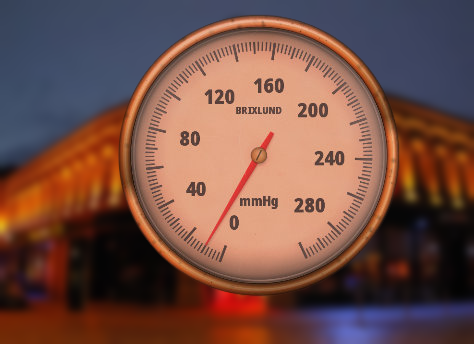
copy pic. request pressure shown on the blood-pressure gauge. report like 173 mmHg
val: 10 mmHg
